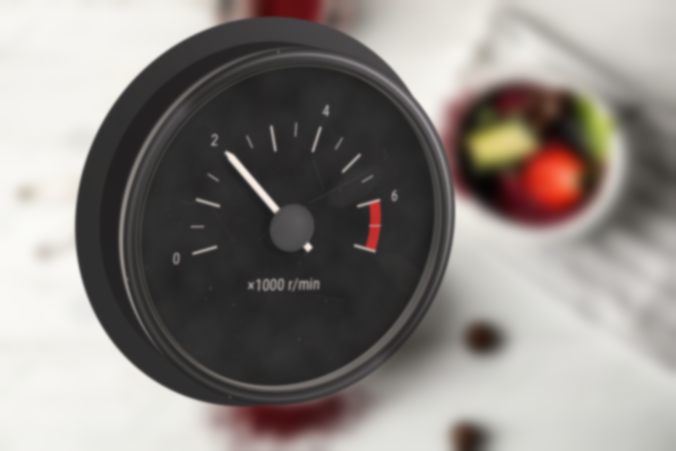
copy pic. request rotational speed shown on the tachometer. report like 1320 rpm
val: 2000 rpm
